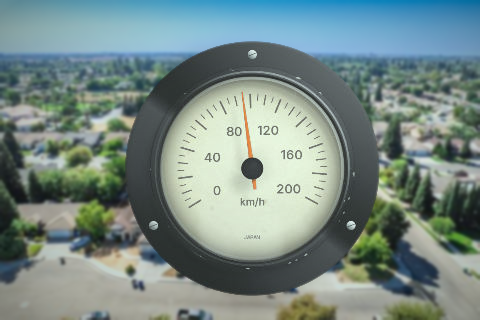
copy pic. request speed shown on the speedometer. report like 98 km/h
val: 95 km/h
